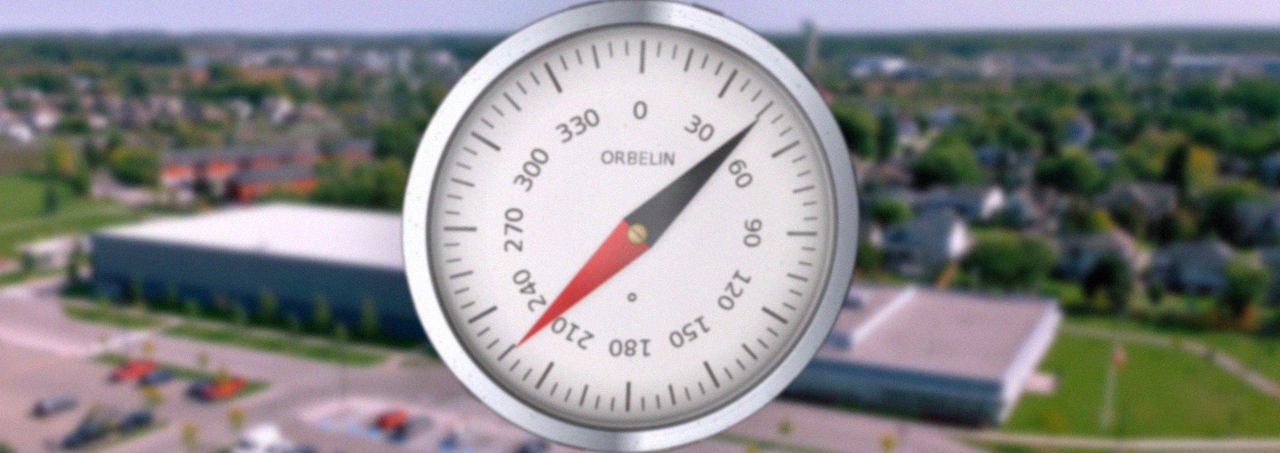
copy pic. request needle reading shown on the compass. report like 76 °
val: 225 °
